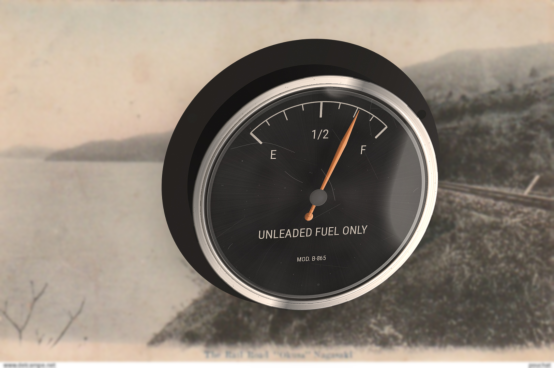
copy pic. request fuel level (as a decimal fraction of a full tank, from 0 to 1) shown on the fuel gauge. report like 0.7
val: 0.75
